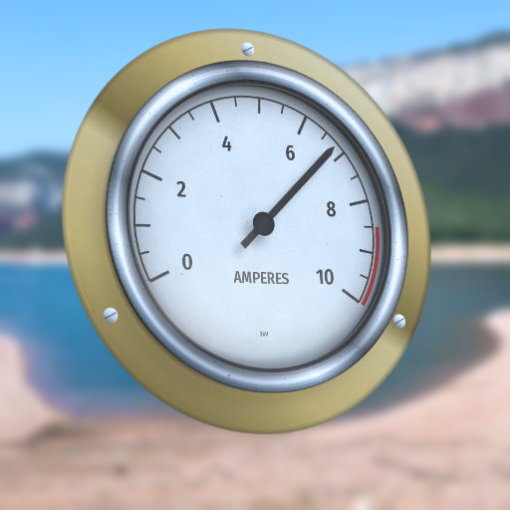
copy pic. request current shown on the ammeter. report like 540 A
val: 6.75 A
